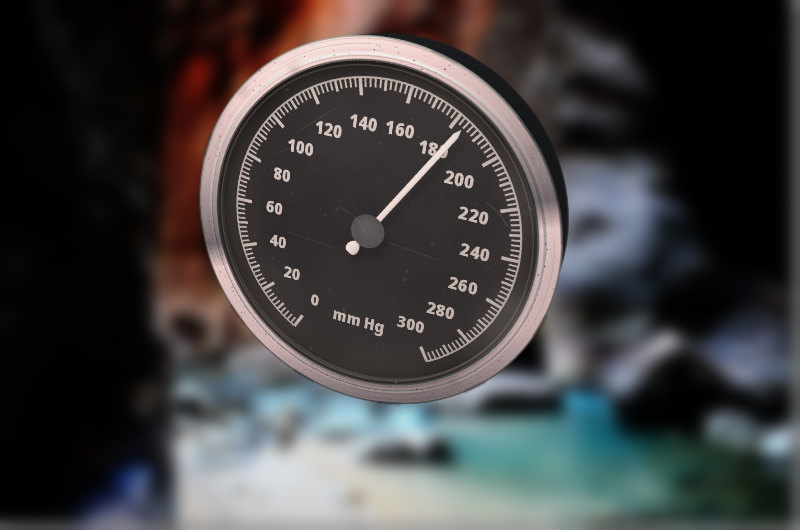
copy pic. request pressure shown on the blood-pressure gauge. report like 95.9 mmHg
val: 184 mmHg
